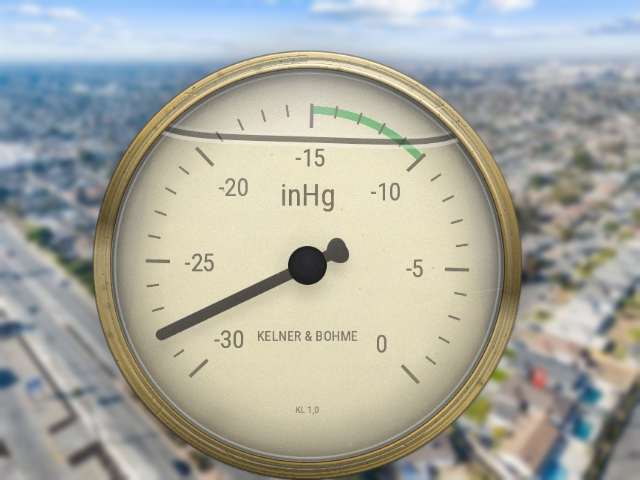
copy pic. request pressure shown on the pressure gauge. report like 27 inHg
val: -28 inHg
